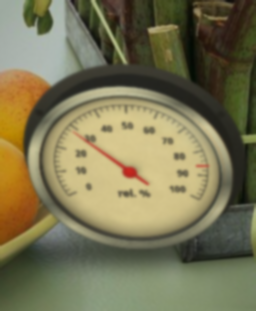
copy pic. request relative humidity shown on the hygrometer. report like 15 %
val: 30 %
